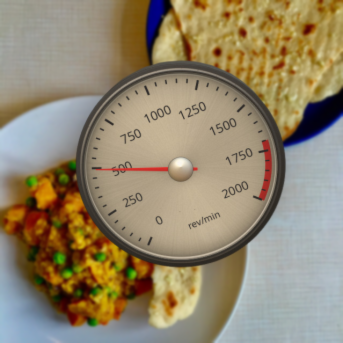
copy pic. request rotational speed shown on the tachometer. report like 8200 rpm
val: 500 rpm
